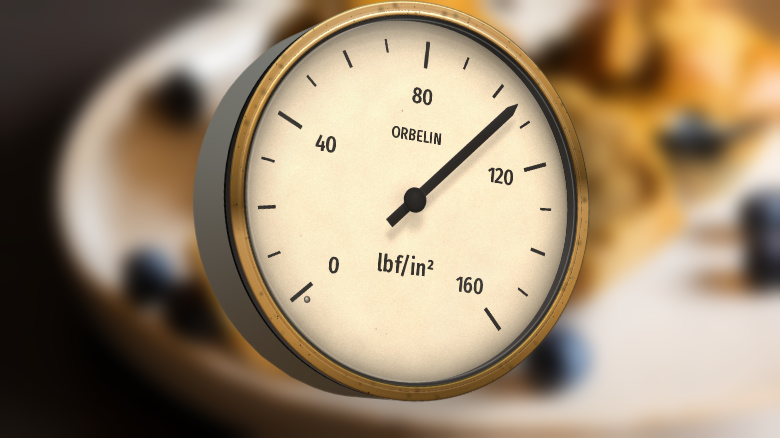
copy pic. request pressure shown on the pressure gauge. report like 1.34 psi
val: 105 psi
